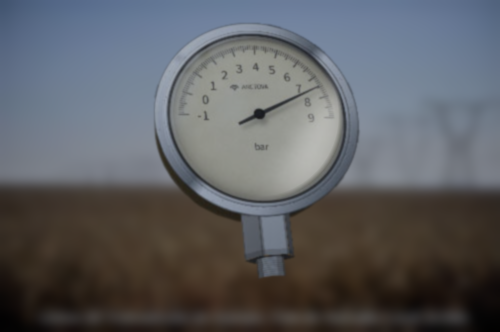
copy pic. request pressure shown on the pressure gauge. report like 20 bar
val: 7.5 bar
